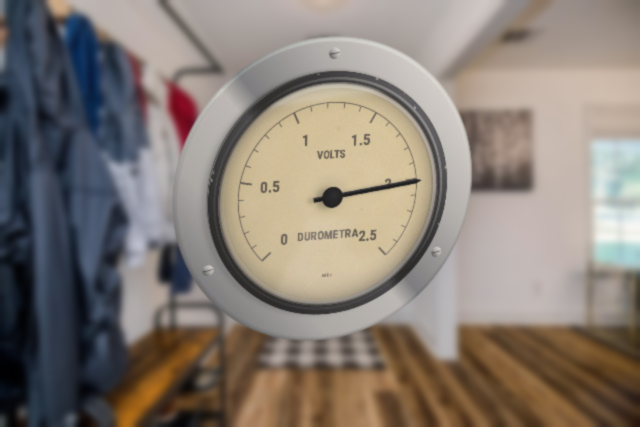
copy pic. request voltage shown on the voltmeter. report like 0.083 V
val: 2 V
